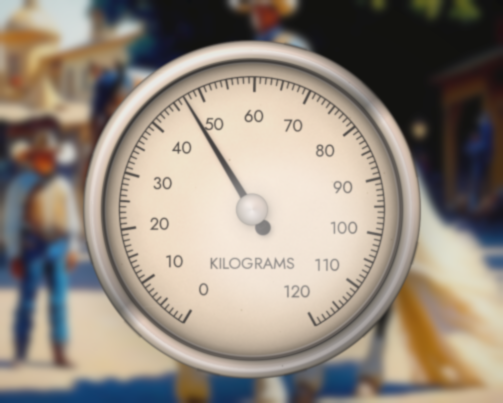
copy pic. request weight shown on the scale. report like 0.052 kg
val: 47 kg
